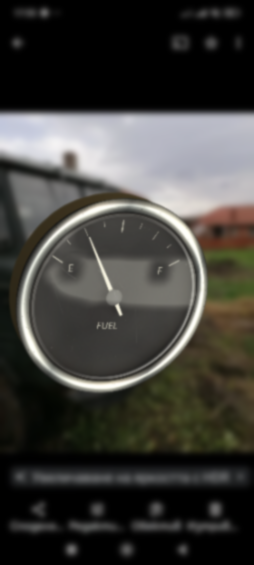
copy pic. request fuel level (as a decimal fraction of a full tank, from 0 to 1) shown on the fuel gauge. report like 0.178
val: 0.25
